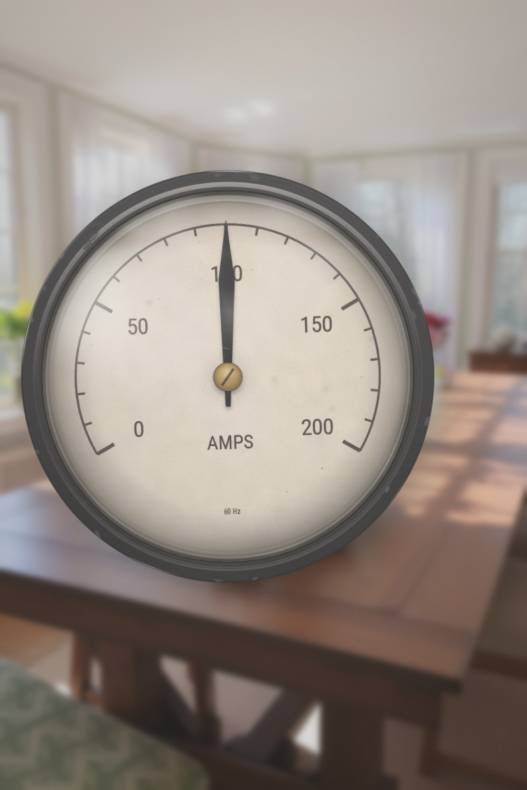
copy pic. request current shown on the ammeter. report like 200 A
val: 100 A
